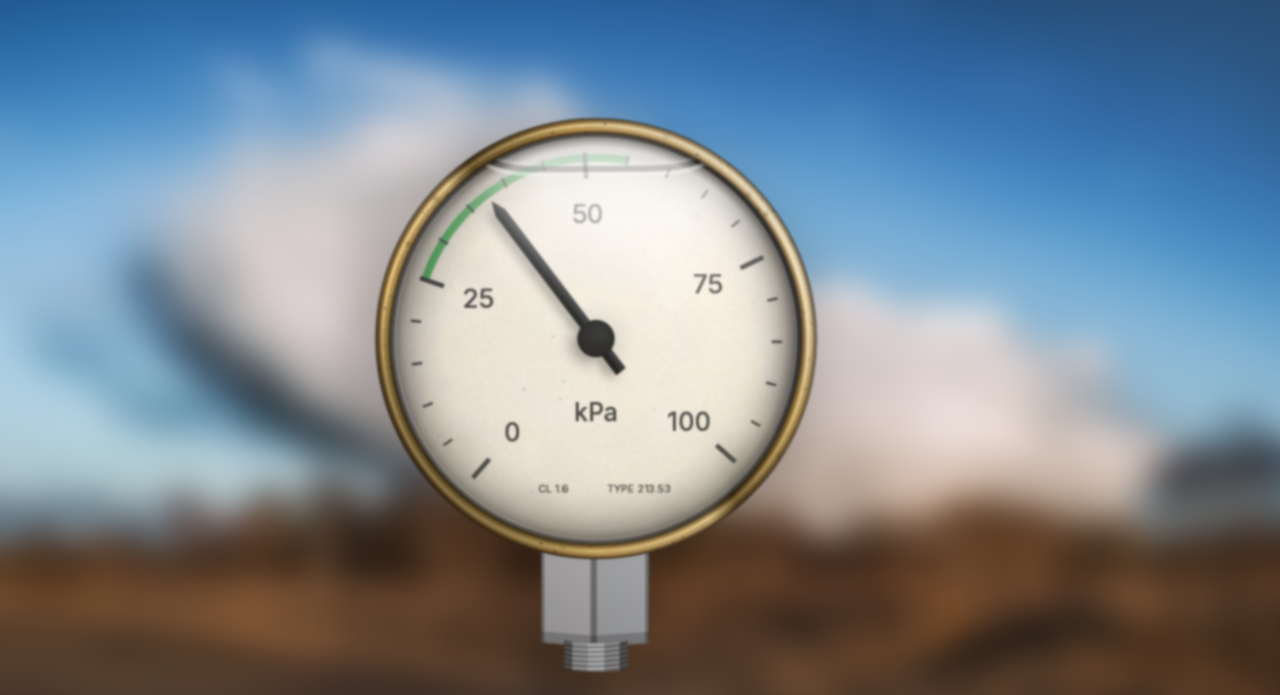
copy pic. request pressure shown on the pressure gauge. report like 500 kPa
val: 37.5 kPa
